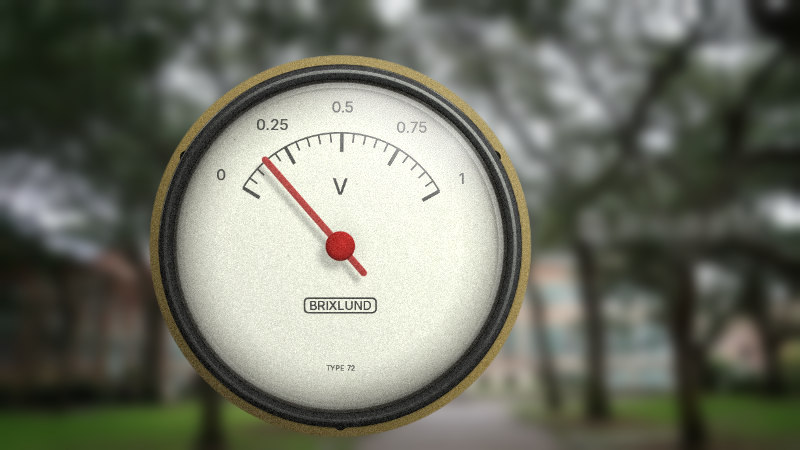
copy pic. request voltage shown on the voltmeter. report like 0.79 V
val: 0.15 V
